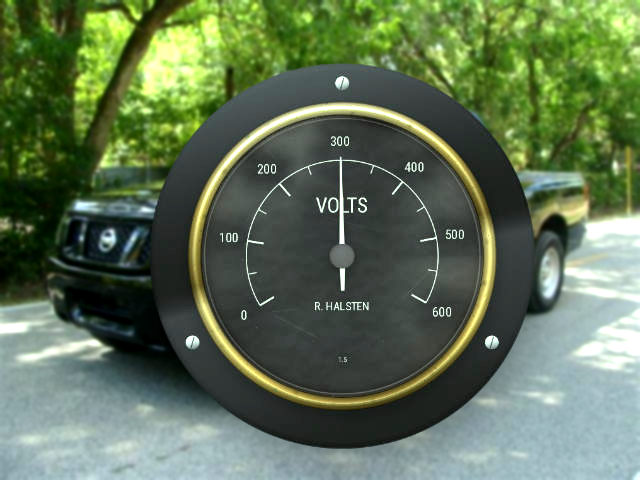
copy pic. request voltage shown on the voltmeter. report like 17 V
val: 300 V
